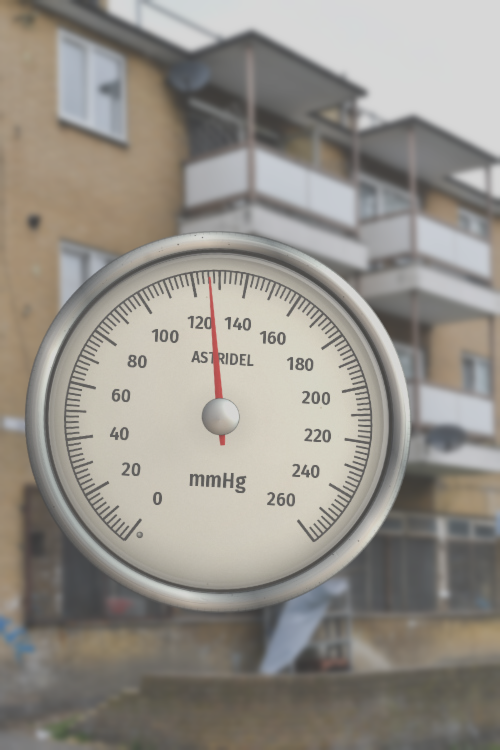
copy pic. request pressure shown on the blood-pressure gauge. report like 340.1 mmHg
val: 126 mmHg
